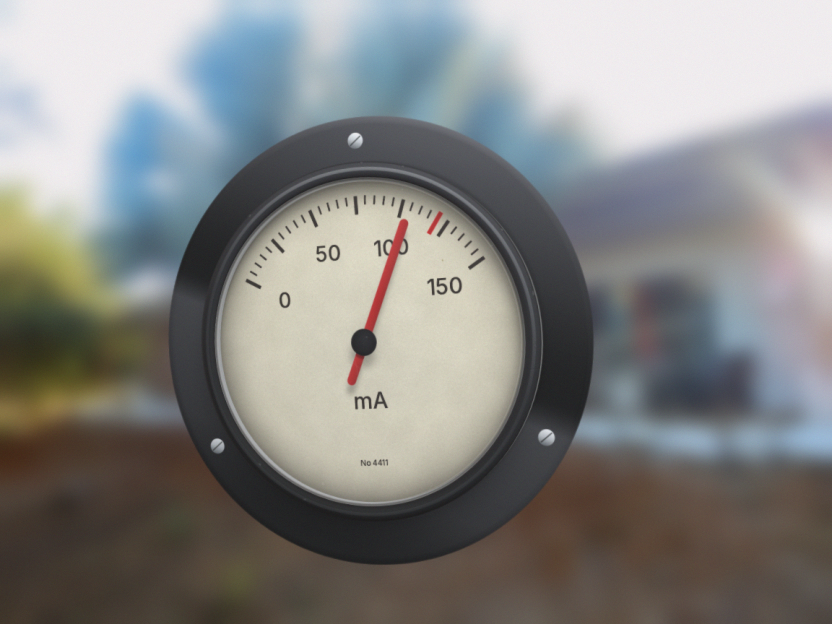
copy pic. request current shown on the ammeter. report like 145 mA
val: 105 mA
